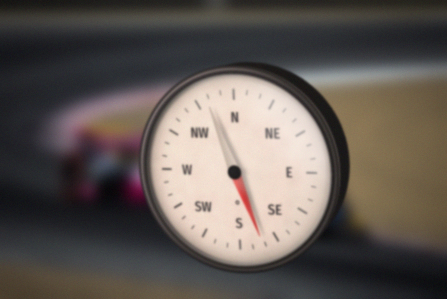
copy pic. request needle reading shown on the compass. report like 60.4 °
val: 160 °
